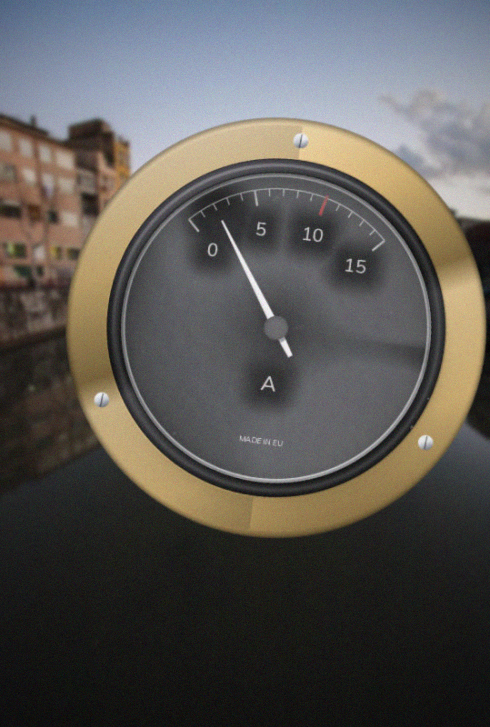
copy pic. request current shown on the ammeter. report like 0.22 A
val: 2 A
